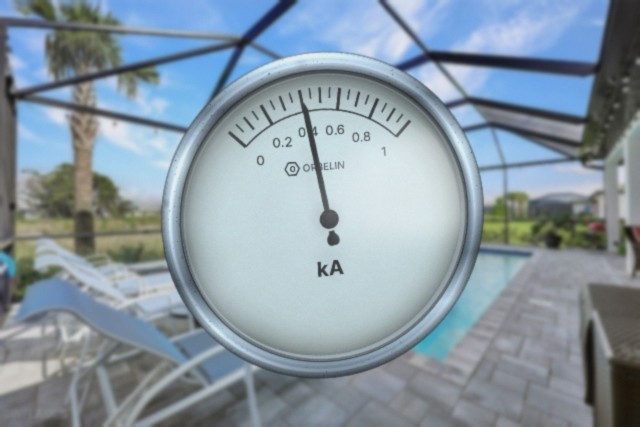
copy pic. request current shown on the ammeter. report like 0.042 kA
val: 0.4 kA
